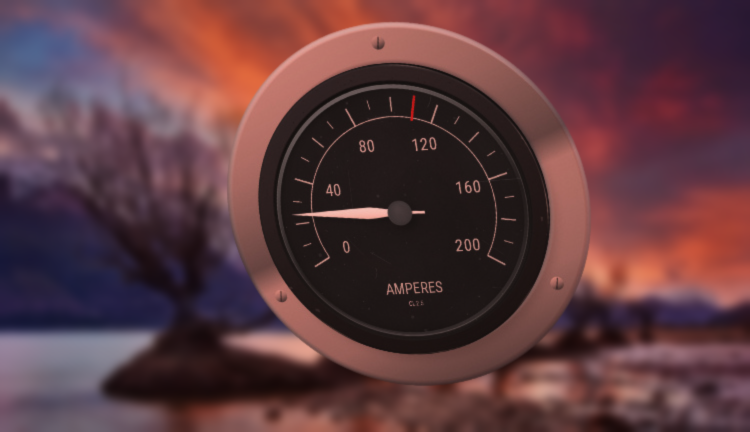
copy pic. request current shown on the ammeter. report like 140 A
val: 25 A
